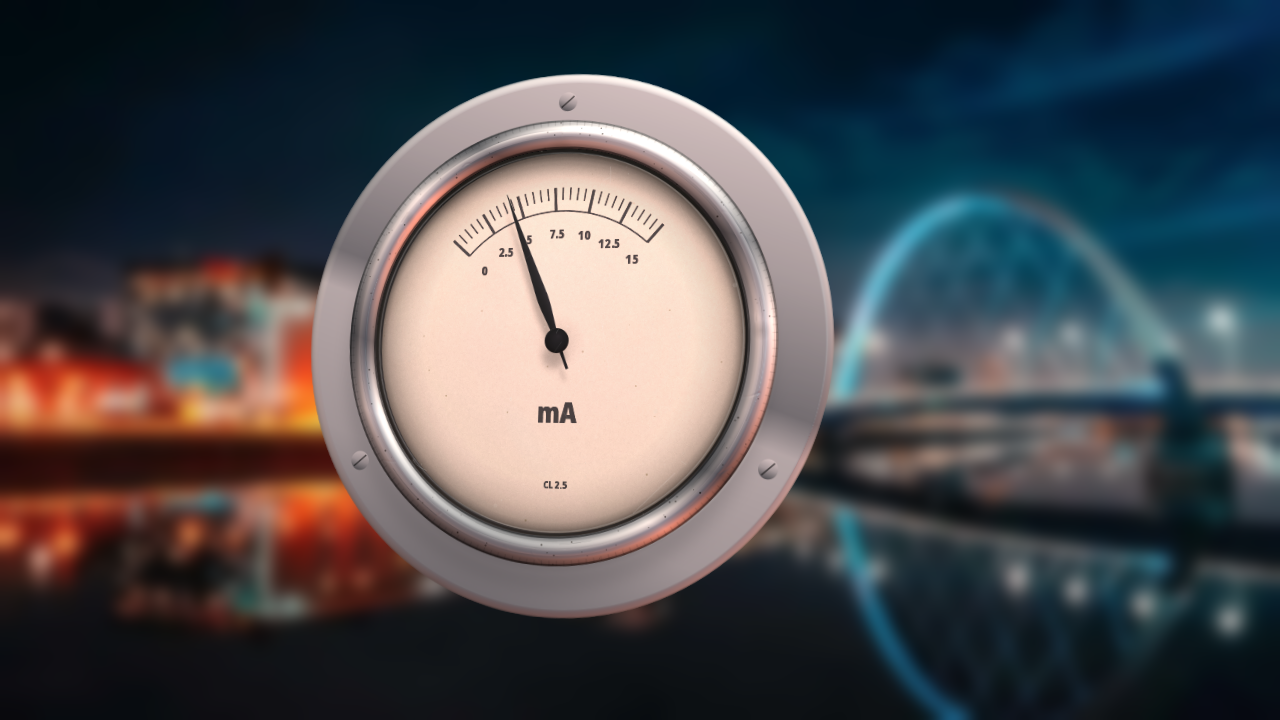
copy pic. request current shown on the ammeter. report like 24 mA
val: 4.5 mA
